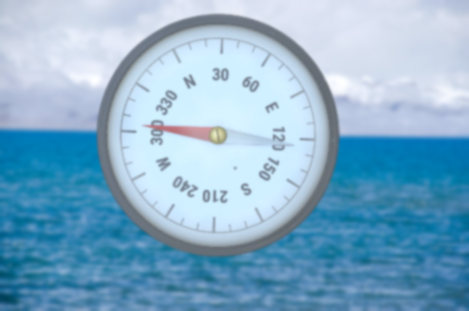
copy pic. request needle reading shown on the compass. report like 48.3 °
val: 305 °
